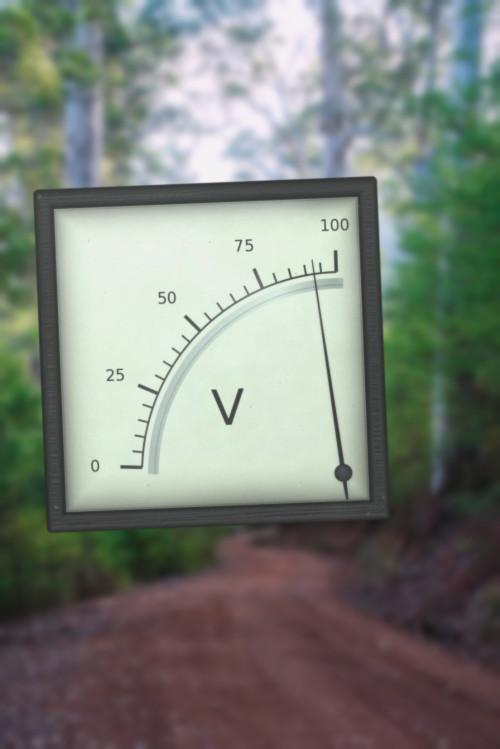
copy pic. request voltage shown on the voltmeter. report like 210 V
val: 92.5 V
